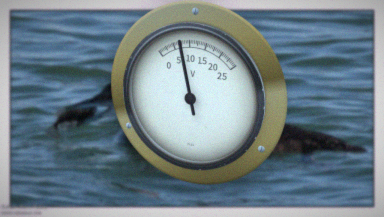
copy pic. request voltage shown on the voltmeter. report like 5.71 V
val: 7.5 V
